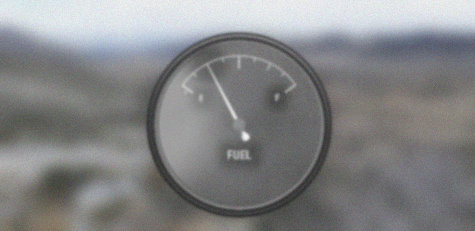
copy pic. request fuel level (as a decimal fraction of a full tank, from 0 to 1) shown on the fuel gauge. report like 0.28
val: 0.25
